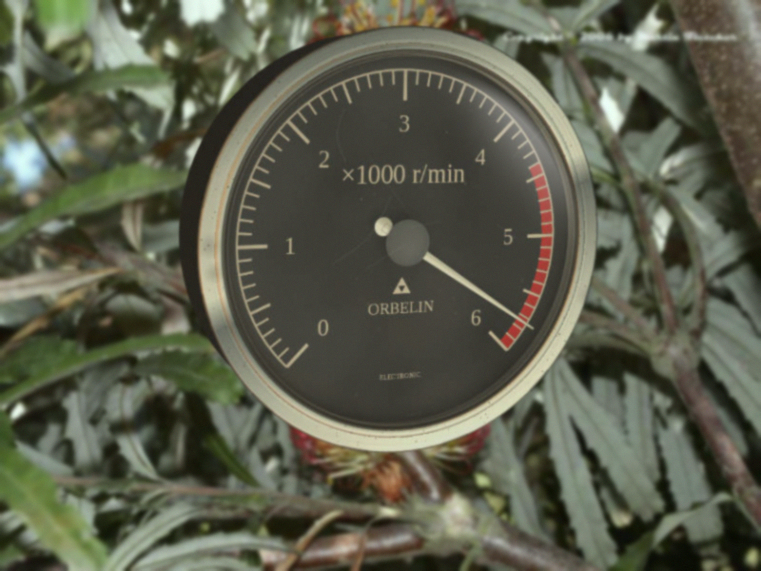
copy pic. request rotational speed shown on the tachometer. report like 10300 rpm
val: 5750 rpm
